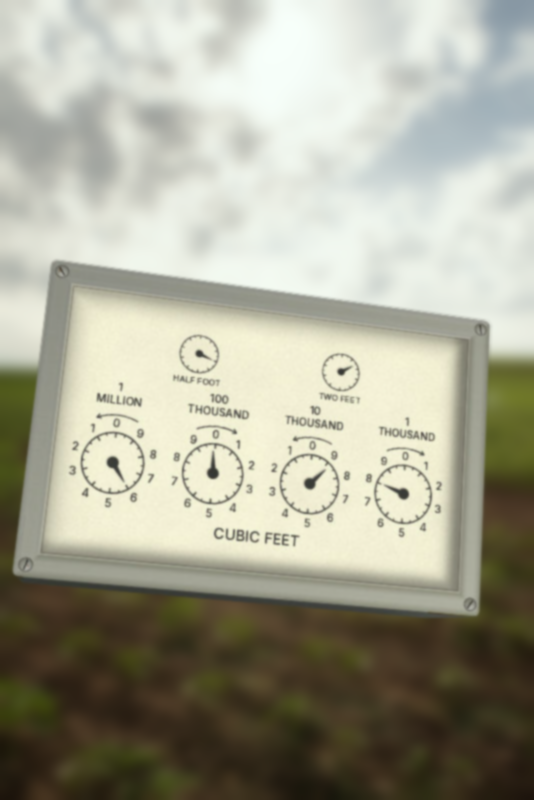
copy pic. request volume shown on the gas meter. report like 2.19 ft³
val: 598800 ft³
